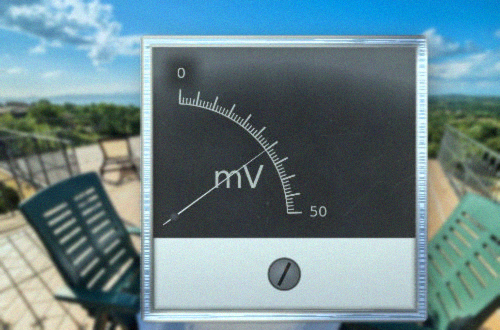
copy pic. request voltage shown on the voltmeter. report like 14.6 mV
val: 30 mV
